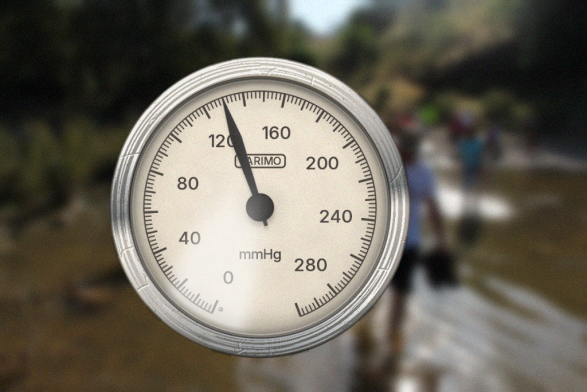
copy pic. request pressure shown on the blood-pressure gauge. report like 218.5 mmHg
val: 130 mmHg
